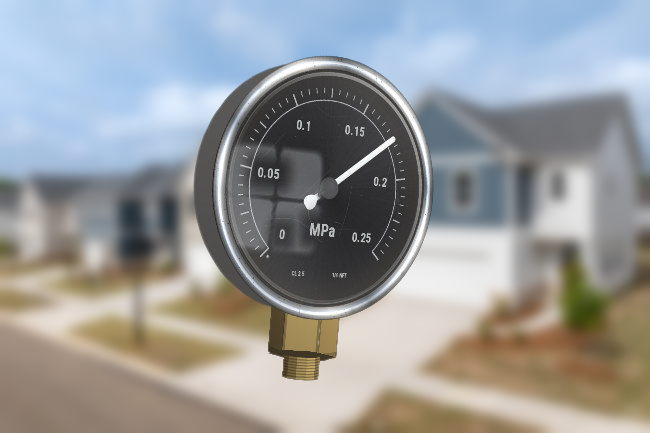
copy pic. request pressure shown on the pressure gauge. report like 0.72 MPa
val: 0.175 MPa
